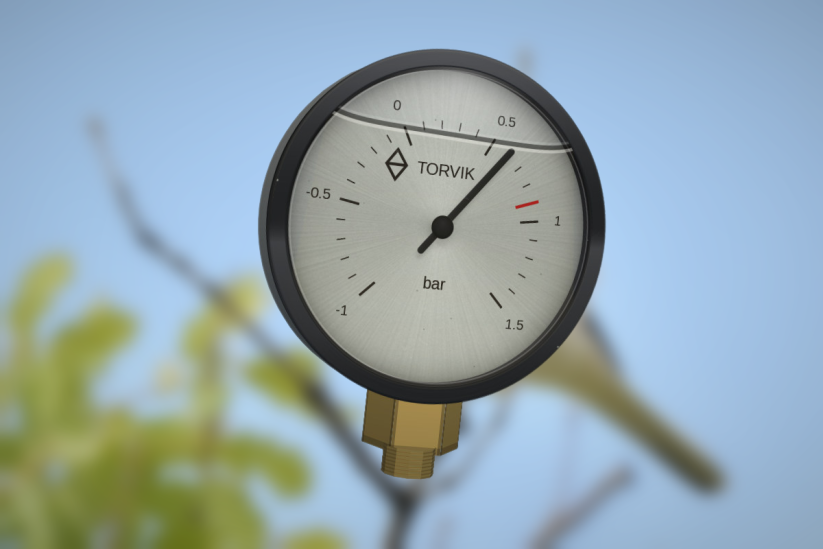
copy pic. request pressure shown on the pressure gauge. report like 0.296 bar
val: 0.6 bar
